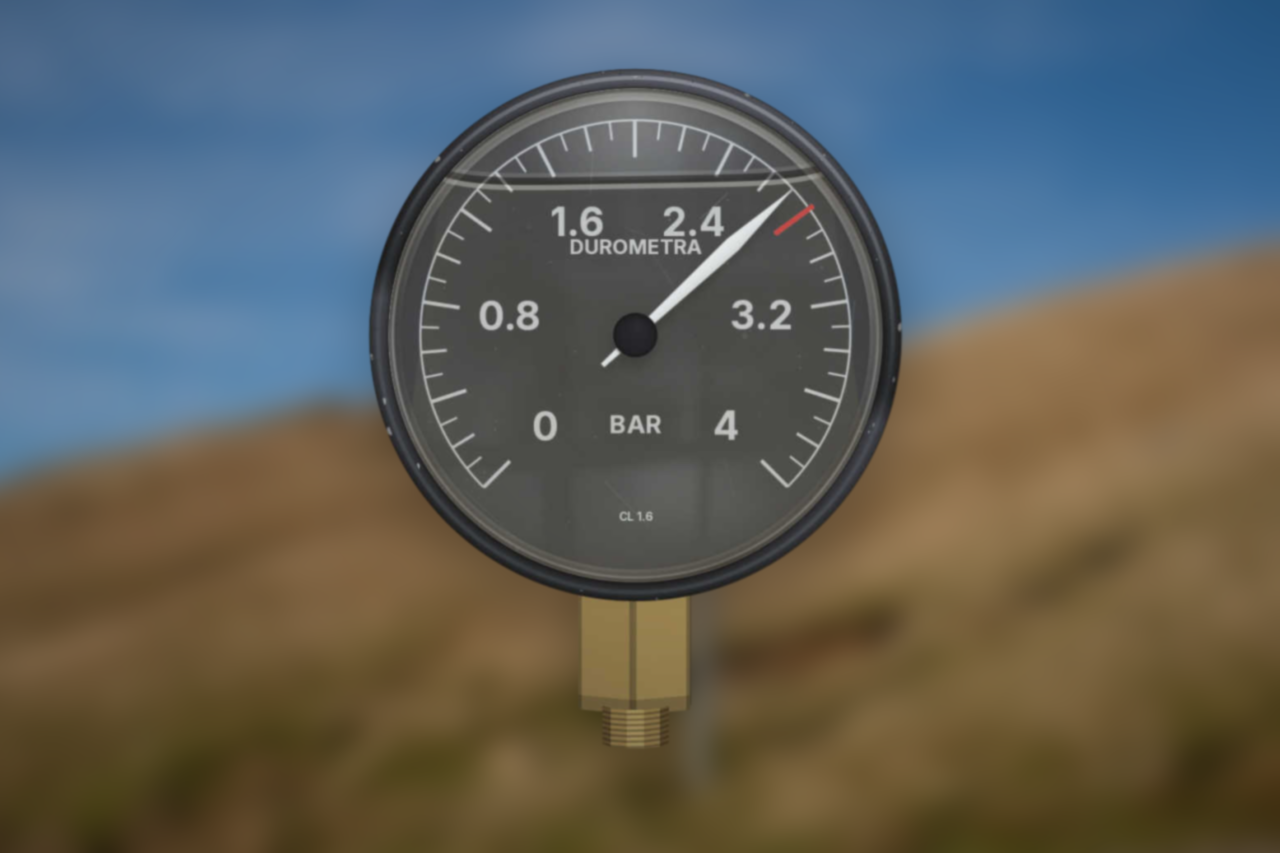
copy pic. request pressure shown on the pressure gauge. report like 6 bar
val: 2.7 bar
